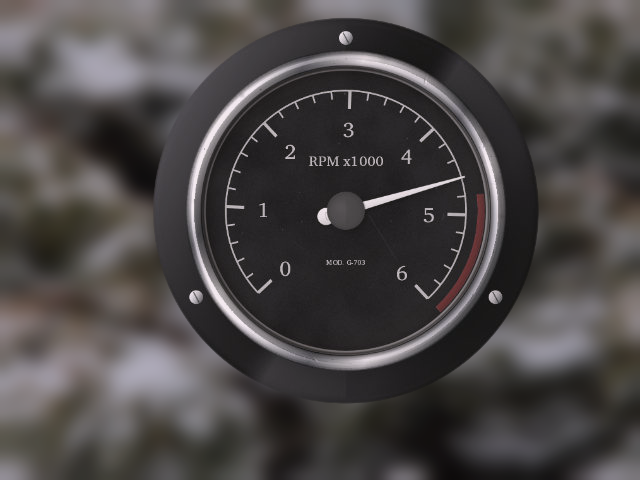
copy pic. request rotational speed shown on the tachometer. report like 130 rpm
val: 4600 rpm
